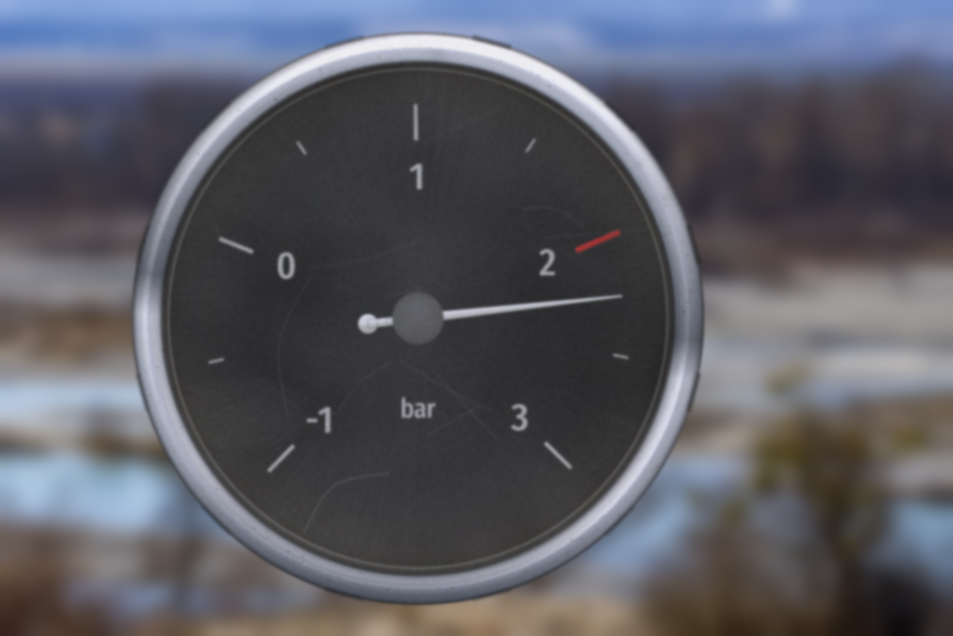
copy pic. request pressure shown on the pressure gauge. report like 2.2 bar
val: 2.25 bar
